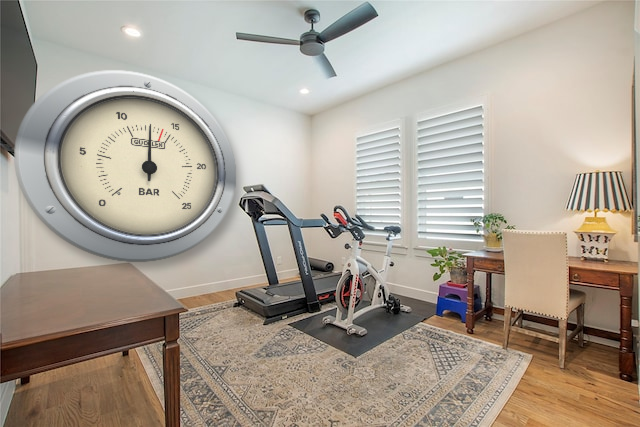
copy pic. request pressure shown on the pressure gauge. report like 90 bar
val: 12.5 bar
